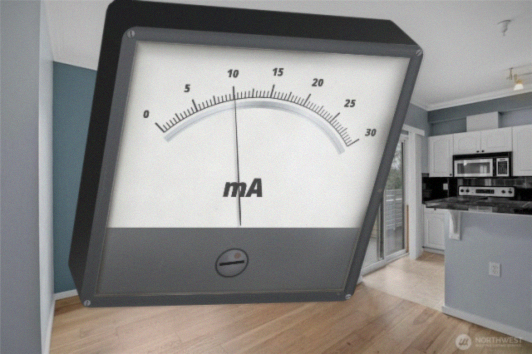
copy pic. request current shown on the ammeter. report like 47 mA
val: 10 mA
